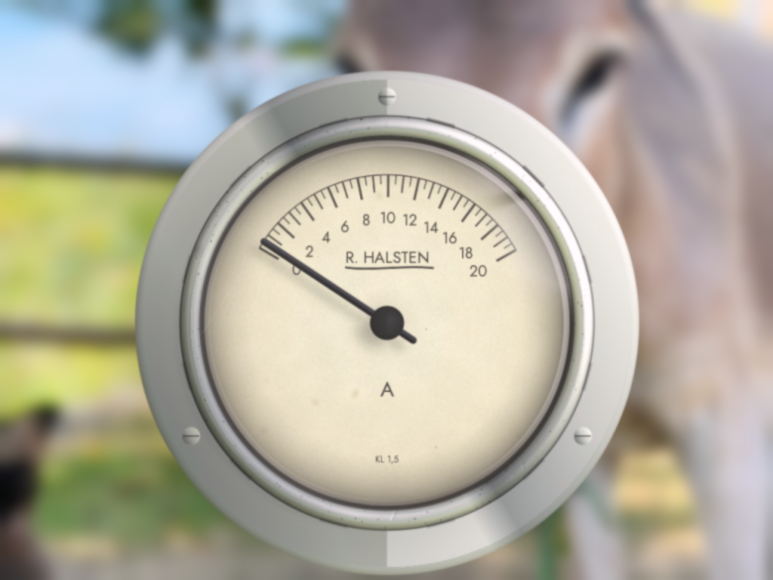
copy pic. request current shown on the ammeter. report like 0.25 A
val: 0.5 A
